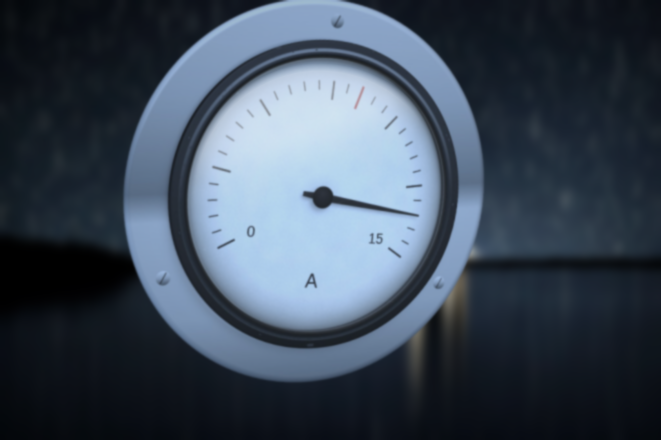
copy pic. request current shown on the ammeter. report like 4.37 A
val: 13.5 A
